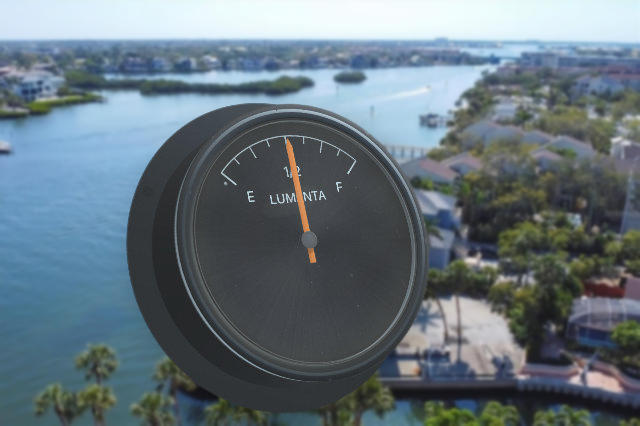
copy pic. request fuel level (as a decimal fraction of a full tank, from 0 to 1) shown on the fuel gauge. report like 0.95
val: 0.5
